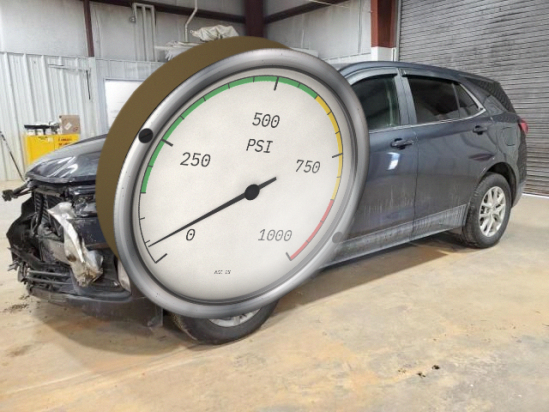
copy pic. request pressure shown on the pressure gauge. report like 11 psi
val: 50 psi
